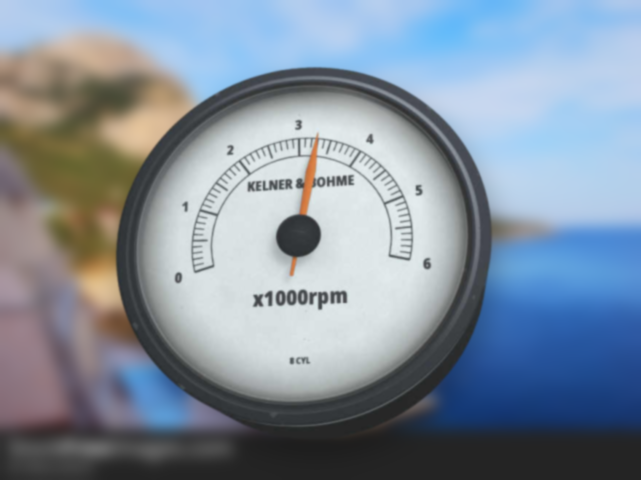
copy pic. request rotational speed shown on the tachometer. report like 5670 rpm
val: 3300 rpm
